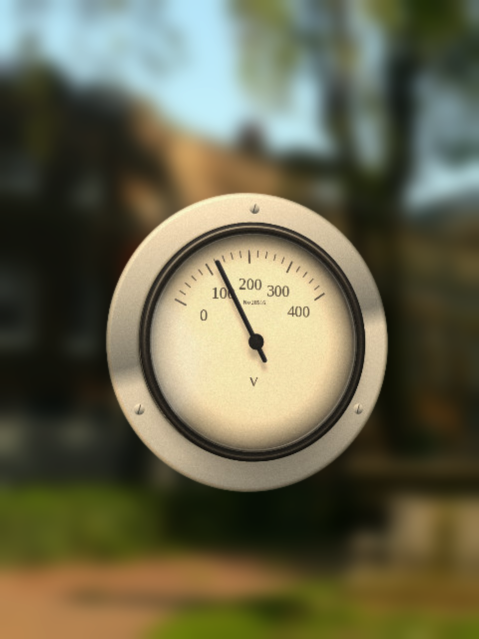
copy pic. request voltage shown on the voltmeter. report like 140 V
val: 120 V
